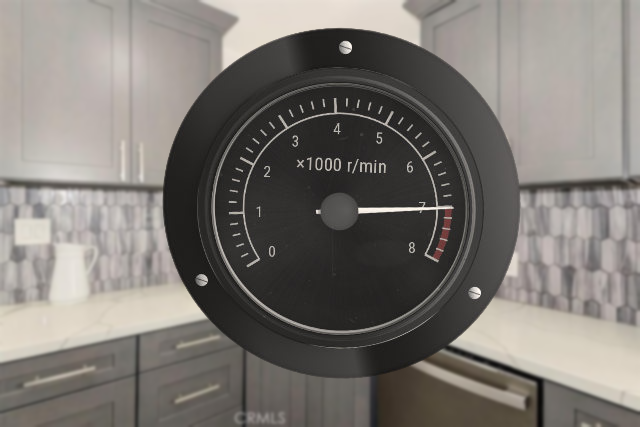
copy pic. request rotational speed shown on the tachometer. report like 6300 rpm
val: 7000 rpm
